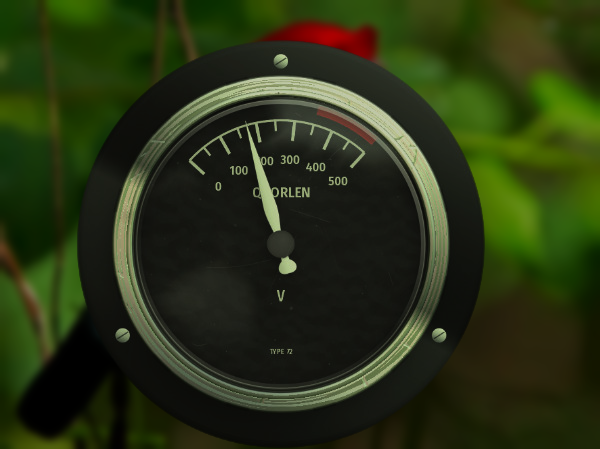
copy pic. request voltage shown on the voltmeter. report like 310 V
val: 175 V
